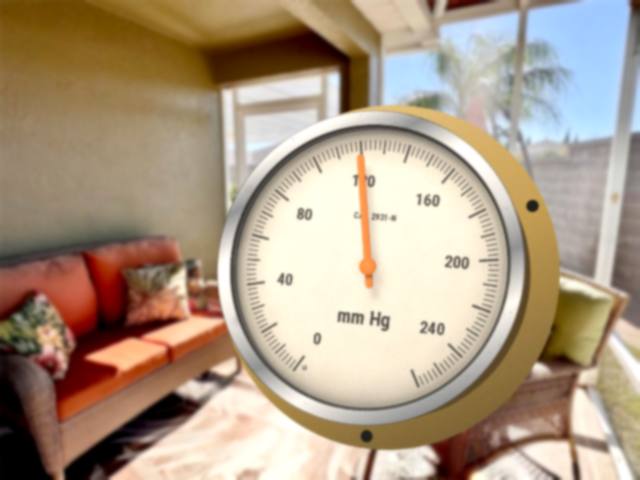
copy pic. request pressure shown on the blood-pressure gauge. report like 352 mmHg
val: 120 mmHg
